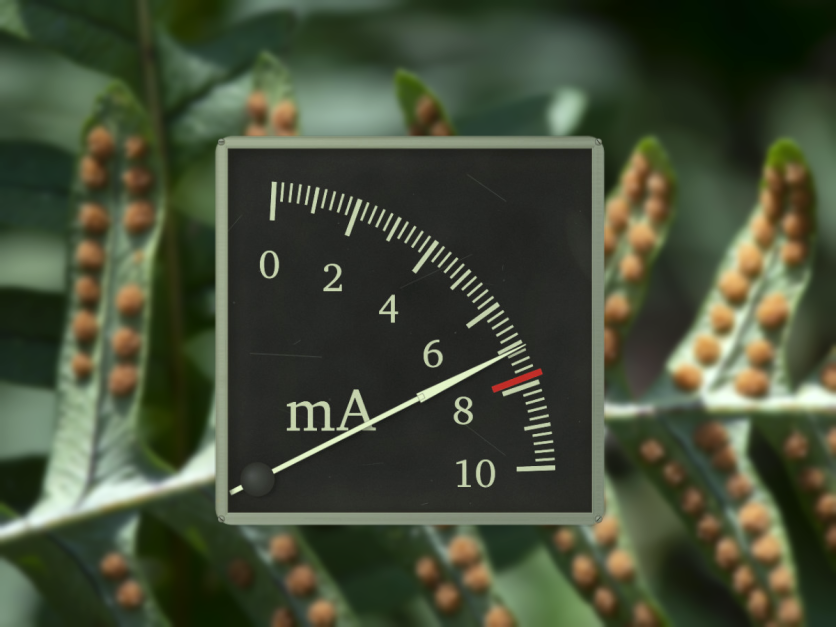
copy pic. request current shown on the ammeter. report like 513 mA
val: 7.1 mA
